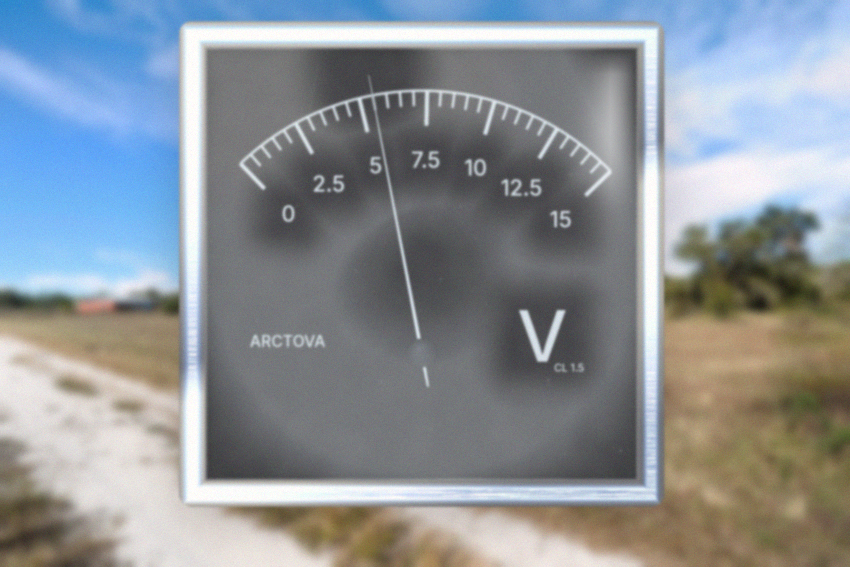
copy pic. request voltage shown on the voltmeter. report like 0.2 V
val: 5.5 V
